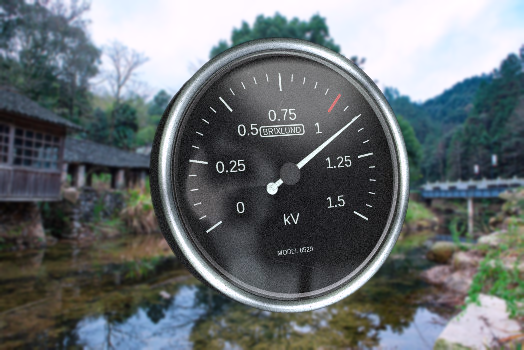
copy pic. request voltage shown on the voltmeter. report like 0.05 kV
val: 1.1 kV
